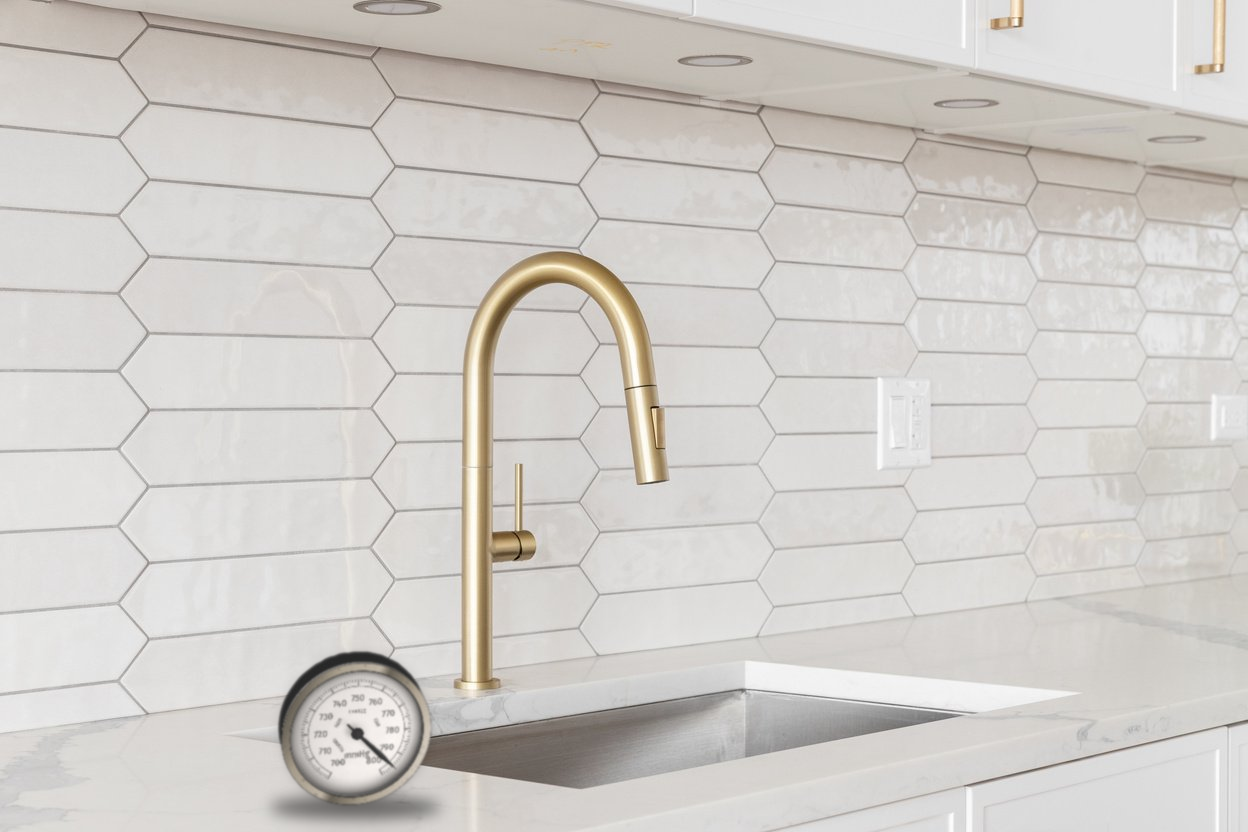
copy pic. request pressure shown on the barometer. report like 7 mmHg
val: 795 mmHg
